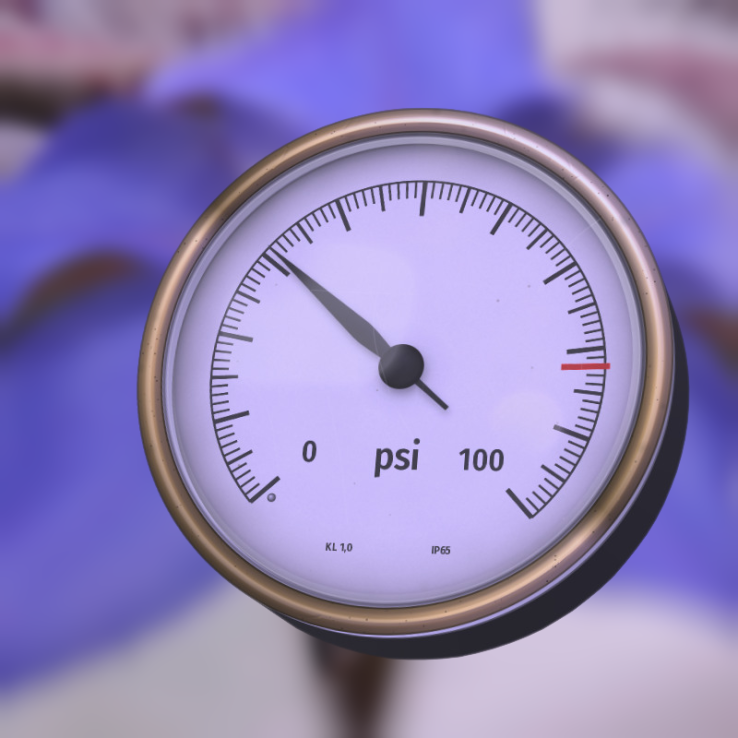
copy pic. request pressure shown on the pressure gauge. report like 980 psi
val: 31 psi
